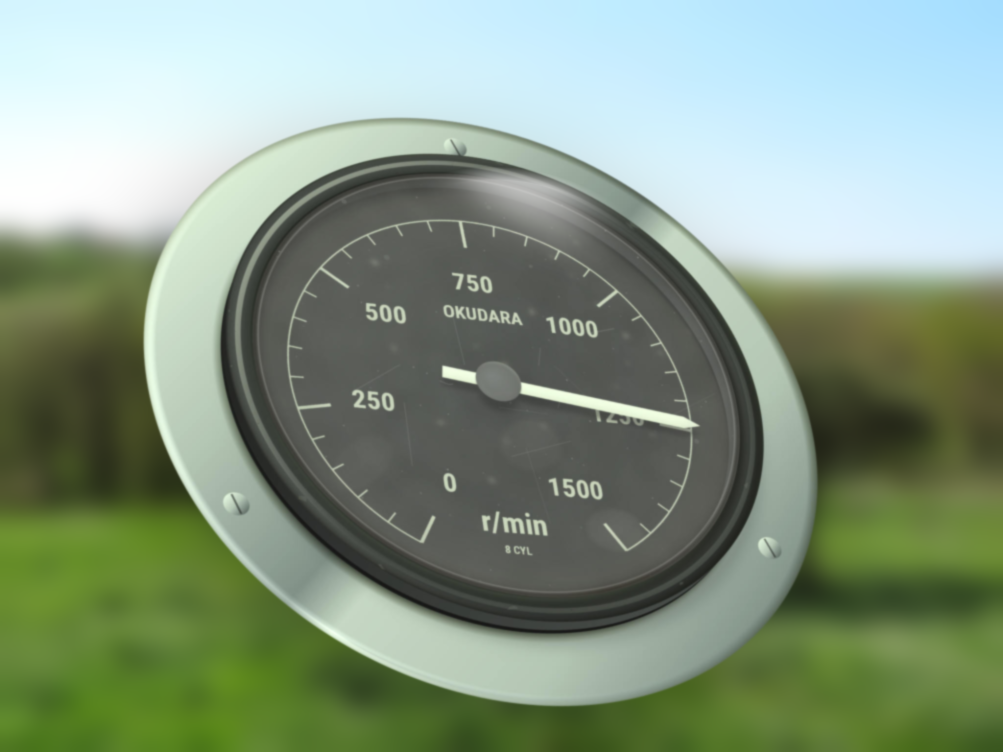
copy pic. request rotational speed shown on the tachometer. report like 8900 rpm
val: 1250 rpm
